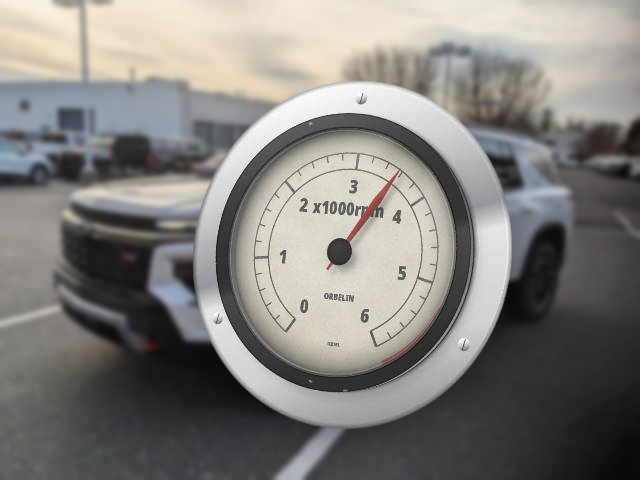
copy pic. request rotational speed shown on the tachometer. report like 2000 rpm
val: 3600 rpm
